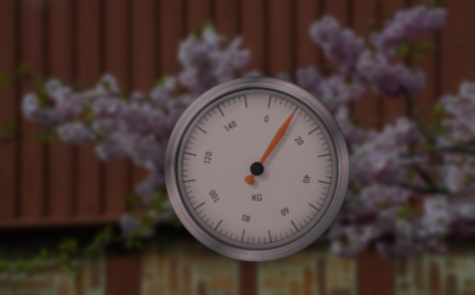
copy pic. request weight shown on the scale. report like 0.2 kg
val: 10 kg
